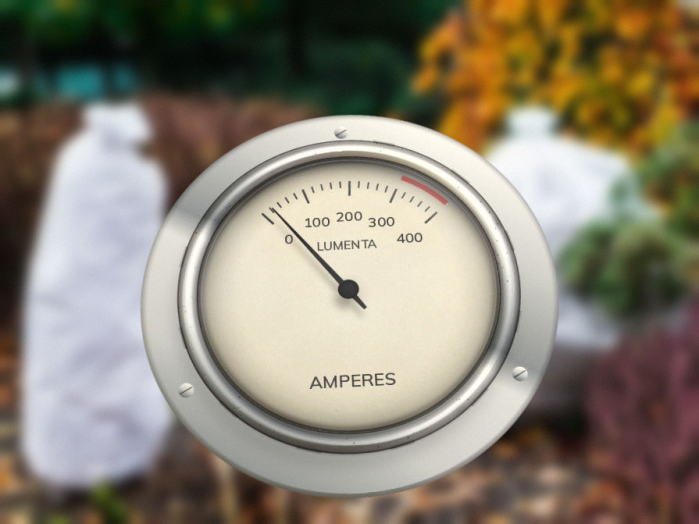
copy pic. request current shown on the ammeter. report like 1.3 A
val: 20 A
